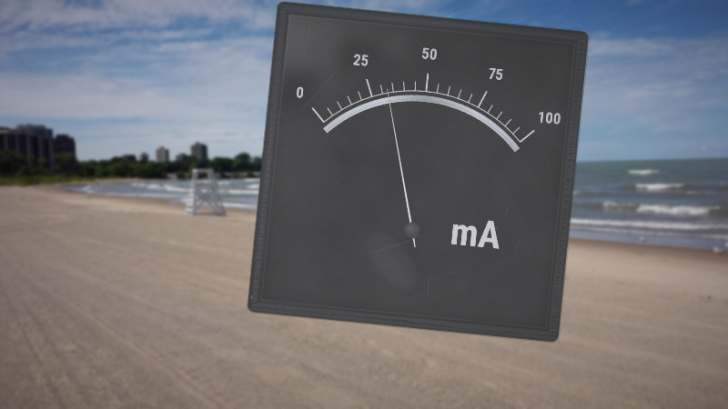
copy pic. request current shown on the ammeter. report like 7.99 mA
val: 32.5 mA
